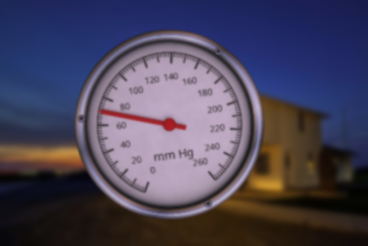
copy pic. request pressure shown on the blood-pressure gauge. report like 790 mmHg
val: 70 mmHg
